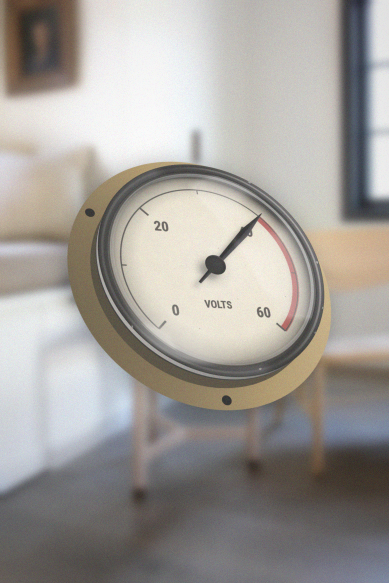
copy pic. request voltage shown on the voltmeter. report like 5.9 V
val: 40 V
